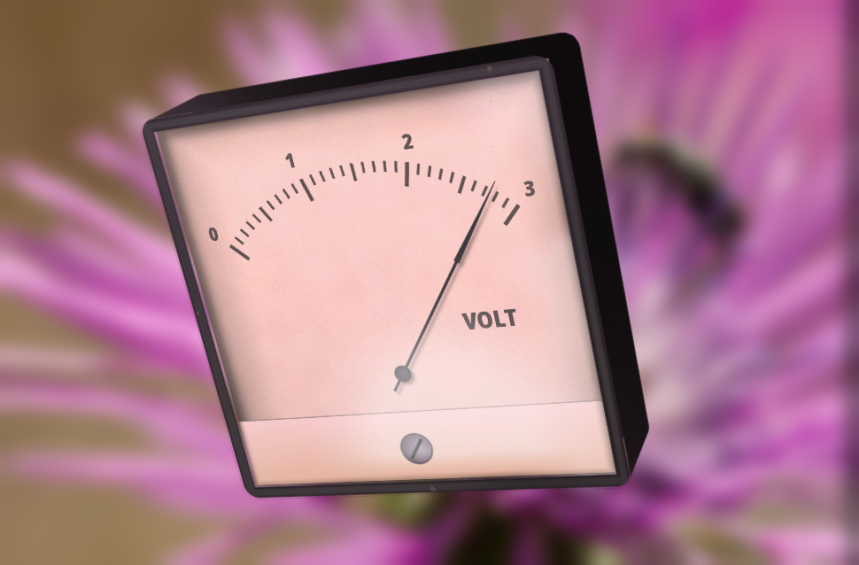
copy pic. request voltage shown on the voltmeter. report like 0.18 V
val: 2.75 V
